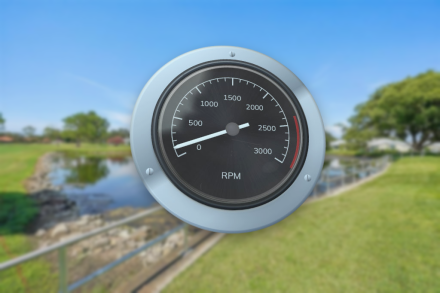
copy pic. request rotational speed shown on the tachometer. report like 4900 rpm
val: 100 rpm
